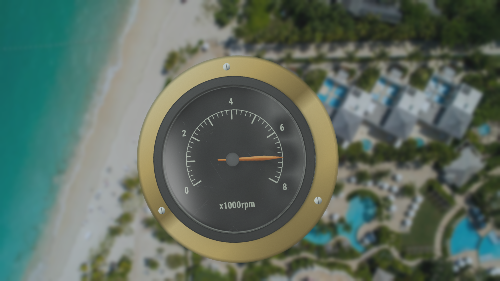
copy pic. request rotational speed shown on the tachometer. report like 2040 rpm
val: 7000 rpm
